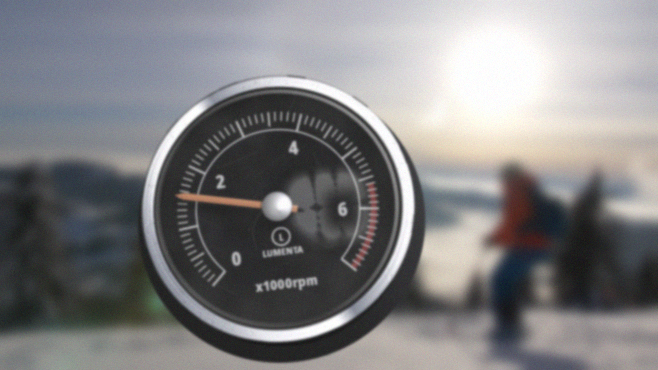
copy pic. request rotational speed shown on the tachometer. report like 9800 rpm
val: 1500 rpm
